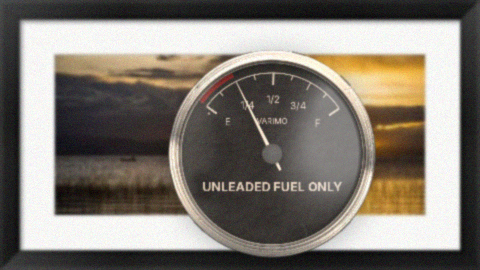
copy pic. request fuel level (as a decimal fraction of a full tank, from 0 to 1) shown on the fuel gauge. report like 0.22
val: 0.25
